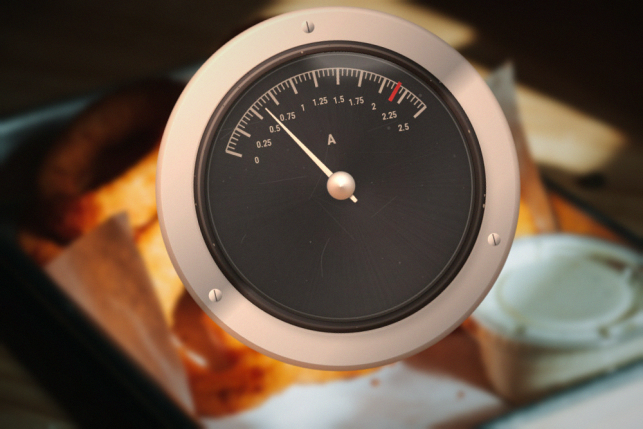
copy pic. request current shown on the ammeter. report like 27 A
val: 0.6 A
